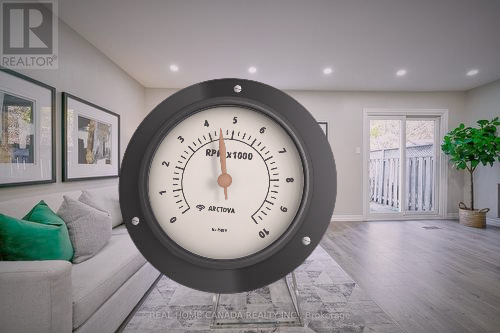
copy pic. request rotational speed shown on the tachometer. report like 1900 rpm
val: 4500 rpm
